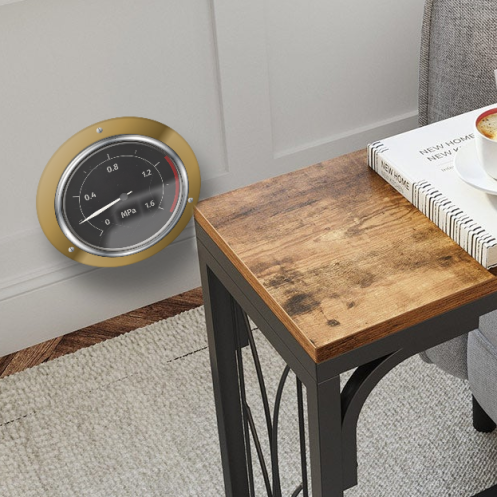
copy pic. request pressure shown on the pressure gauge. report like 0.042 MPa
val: 0.2 MPa
